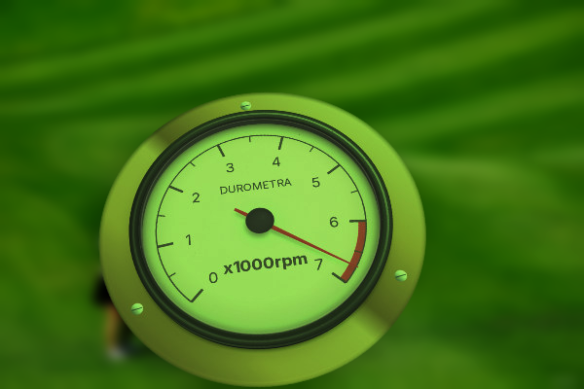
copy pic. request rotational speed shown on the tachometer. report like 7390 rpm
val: 6750 rpm
